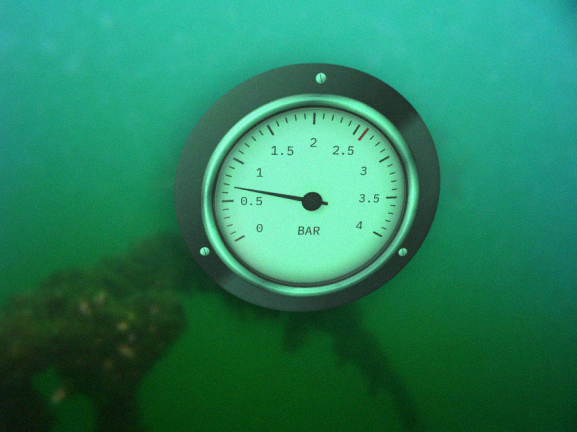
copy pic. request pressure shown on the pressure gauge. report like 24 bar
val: 0.7 bar
